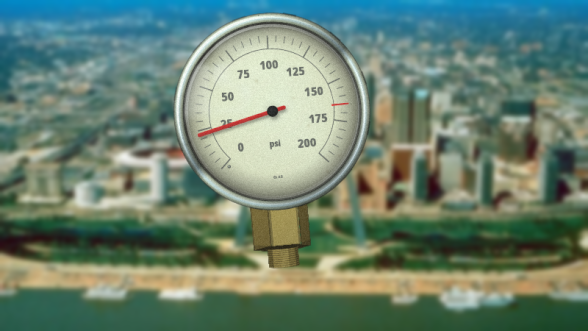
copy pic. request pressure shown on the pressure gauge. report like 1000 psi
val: 22.5 psi
